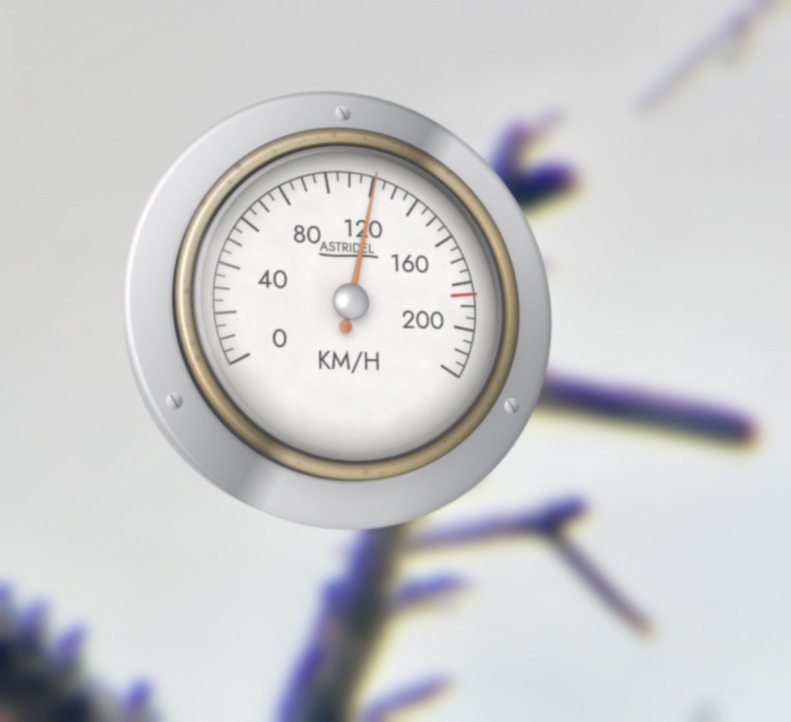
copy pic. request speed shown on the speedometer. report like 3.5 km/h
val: 120 km/h
